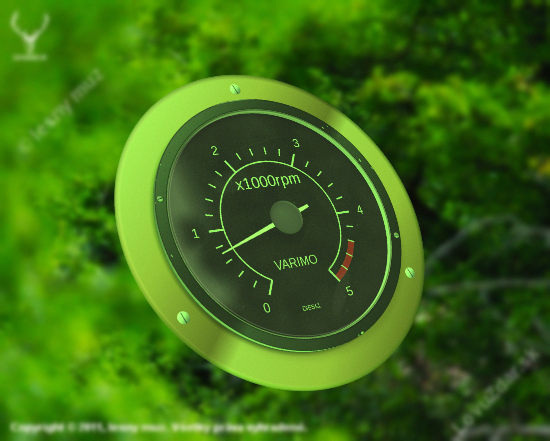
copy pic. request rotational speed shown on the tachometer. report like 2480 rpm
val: 700 rpm
